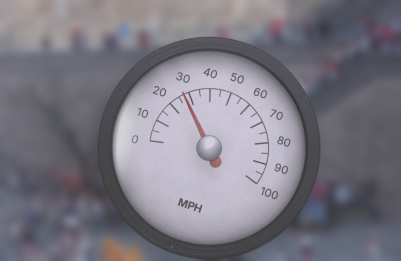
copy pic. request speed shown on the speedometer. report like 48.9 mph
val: 27.5 mph
